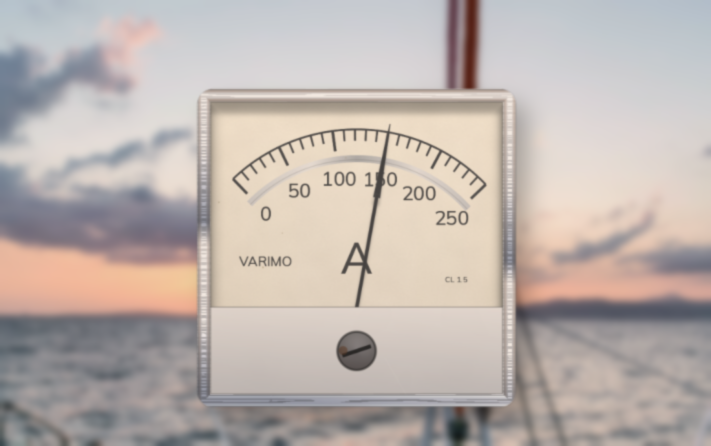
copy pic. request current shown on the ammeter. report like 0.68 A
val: 150 A
